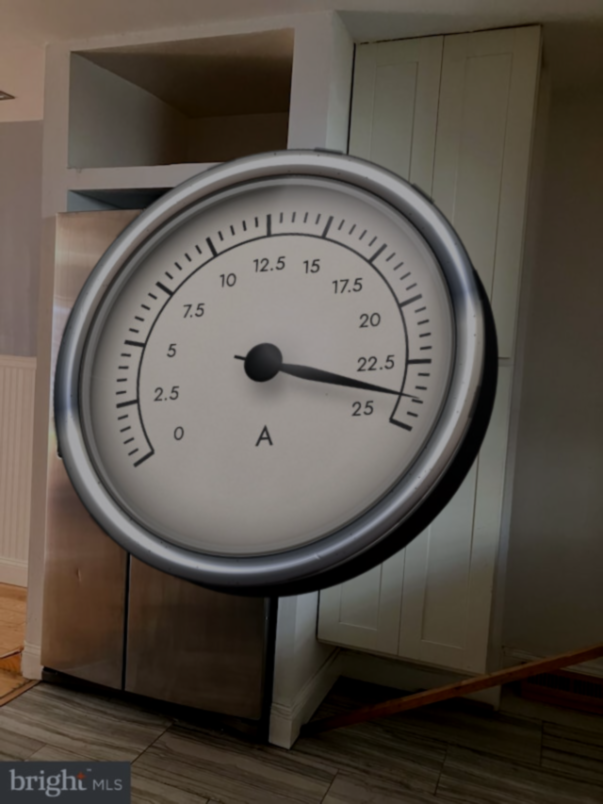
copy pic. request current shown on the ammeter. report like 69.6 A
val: 24 A
